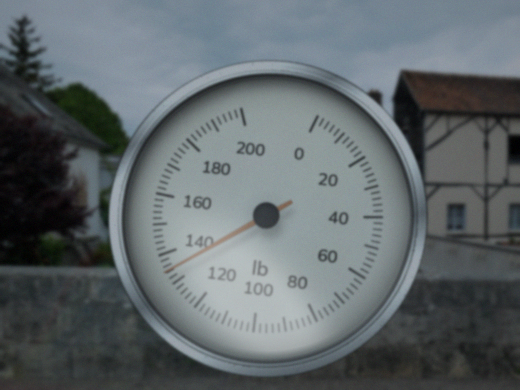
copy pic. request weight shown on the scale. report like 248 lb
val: 134 lb
